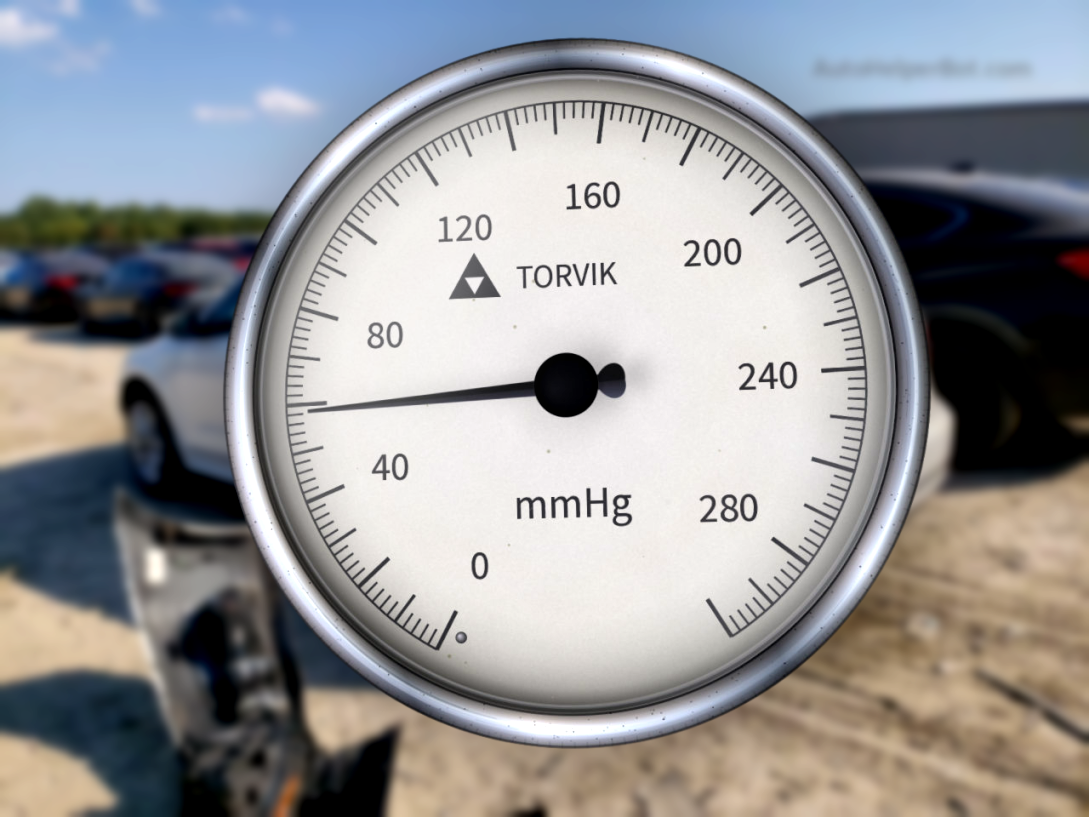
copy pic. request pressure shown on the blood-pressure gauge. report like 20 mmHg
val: 58 mmHg
